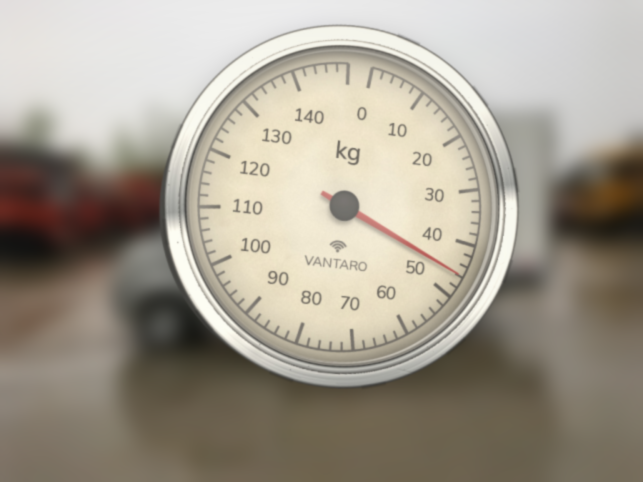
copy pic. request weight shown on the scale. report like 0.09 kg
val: 46 kg
